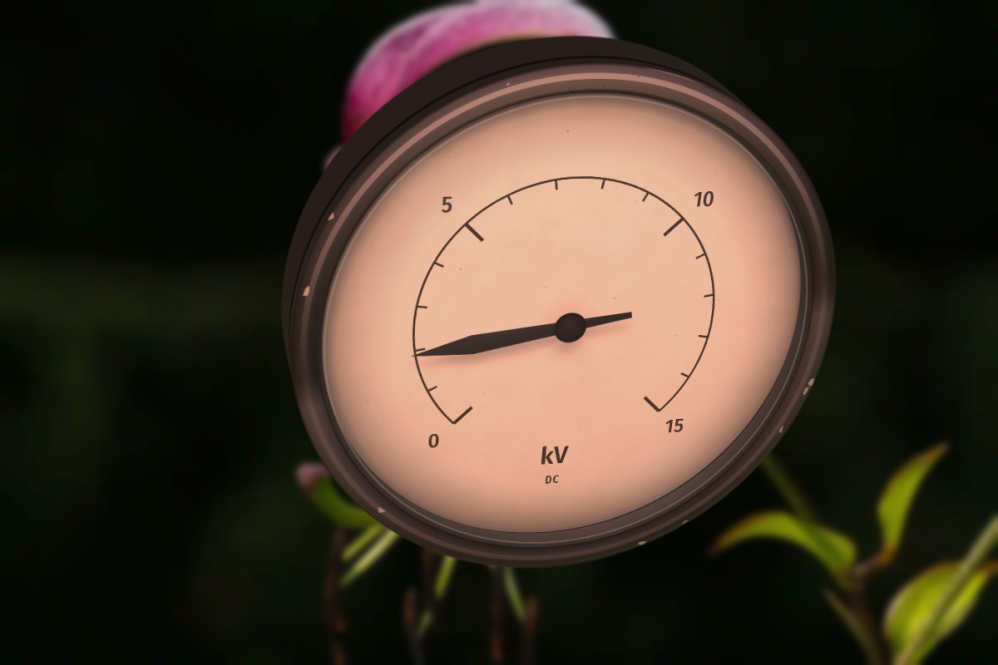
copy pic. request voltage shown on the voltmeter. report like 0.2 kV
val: 2 kV
